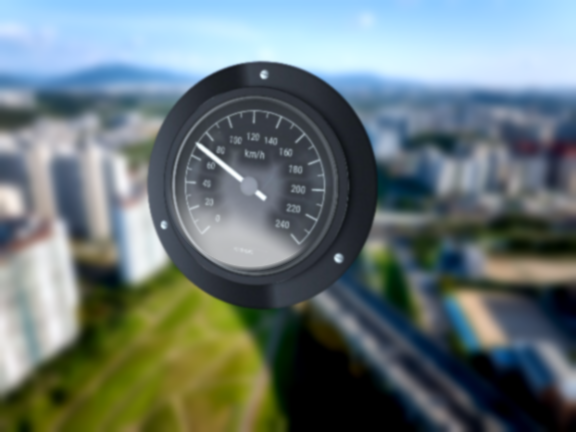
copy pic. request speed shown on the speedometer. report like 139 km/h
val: 70 km/h
